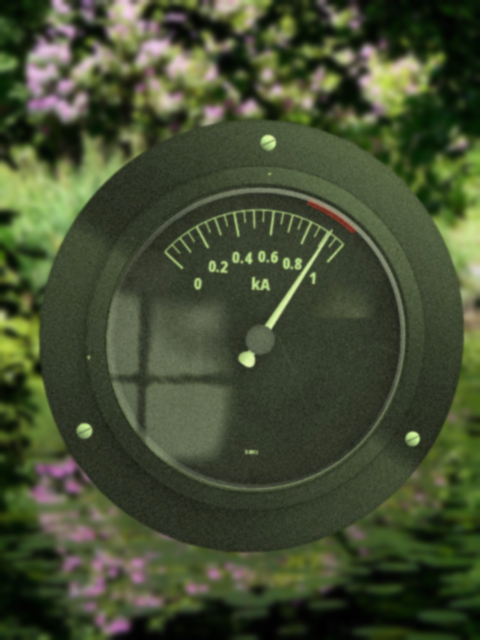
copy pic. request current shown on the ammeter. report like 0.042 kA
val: 0.9 kA
